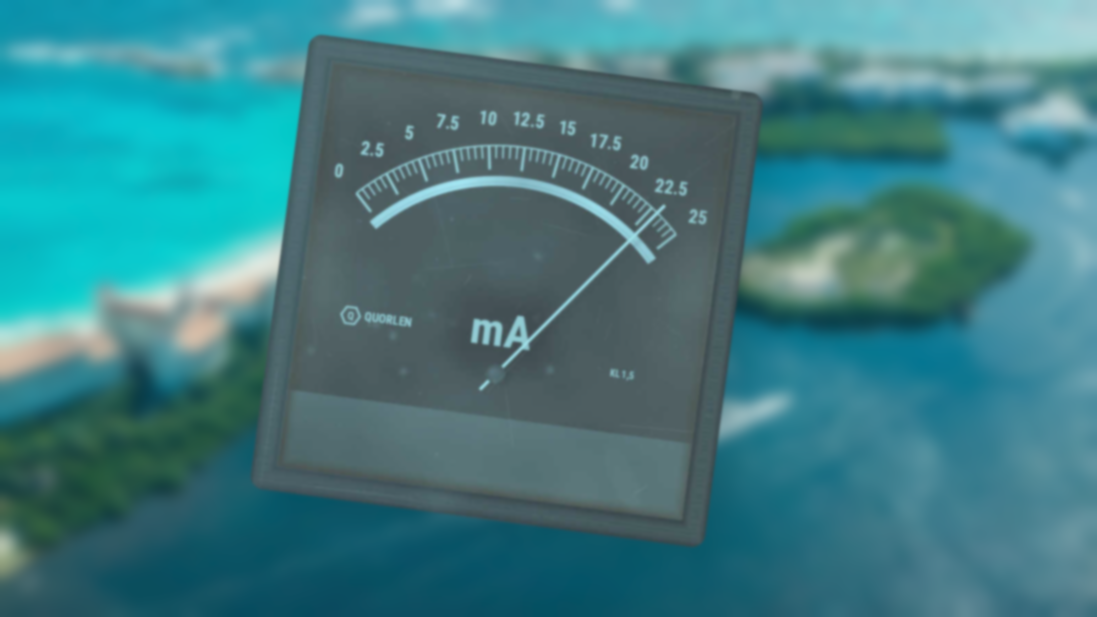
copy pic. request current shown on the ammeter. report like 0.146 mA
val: 23 mA
